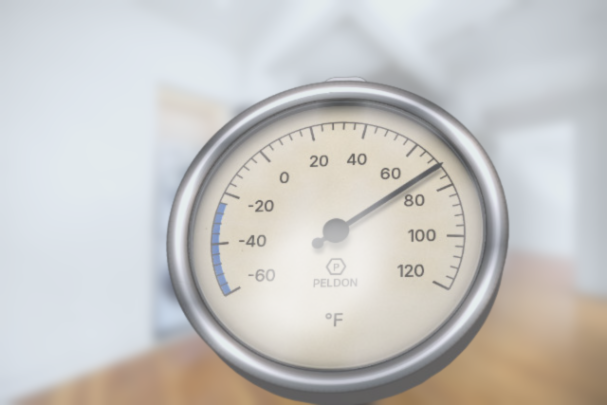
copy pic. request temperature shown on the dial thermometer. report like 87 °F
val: 72 °F
